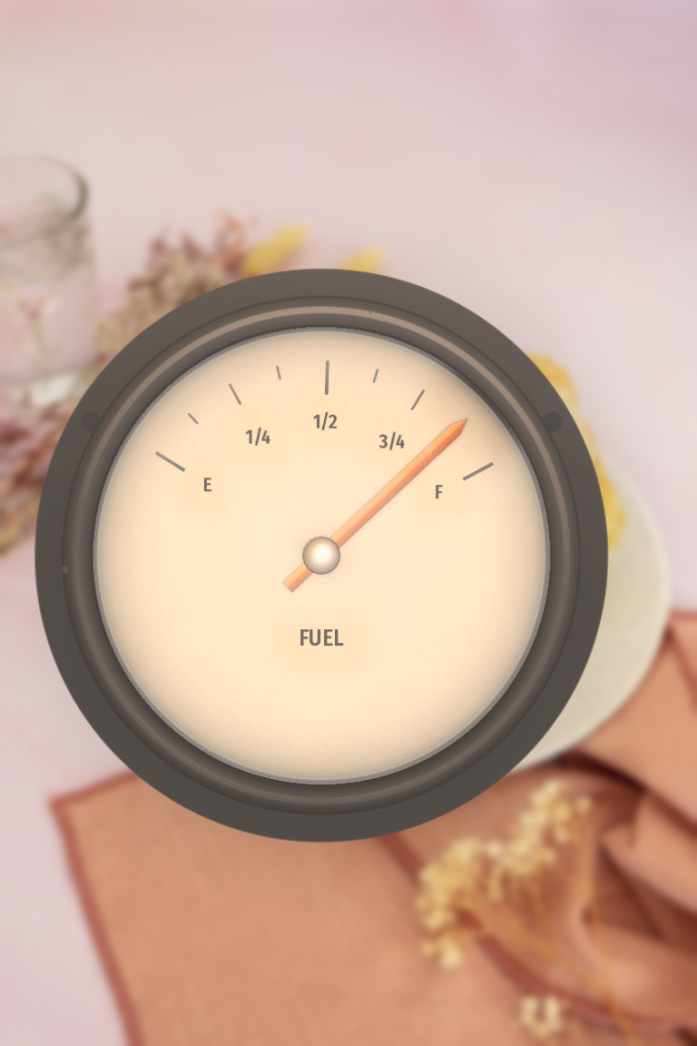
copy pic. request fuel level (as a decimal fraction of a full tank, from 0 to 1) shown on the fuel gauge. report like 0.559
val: 0.875
